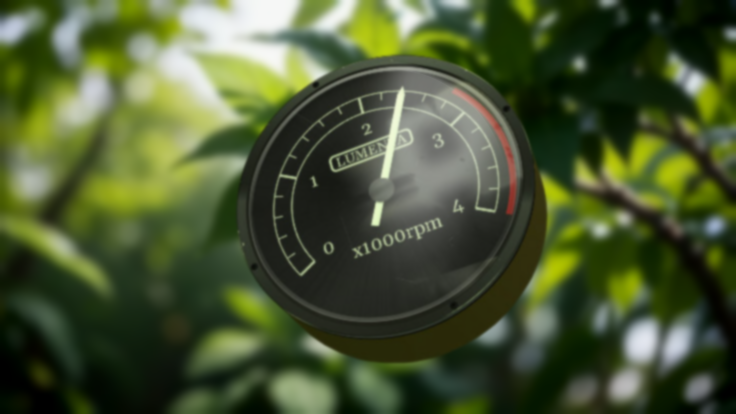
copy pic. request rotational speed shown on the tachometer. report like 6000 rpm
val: 2400 rpm
